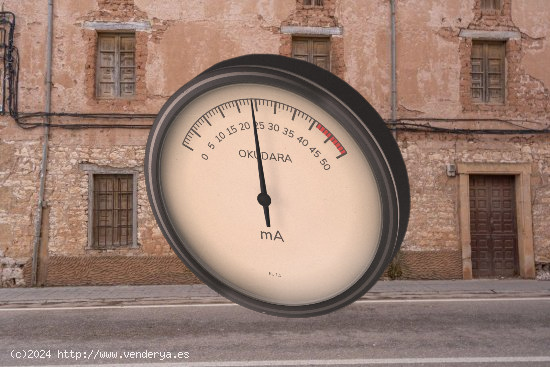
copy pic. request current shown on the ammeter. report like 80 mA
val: 25 mA
